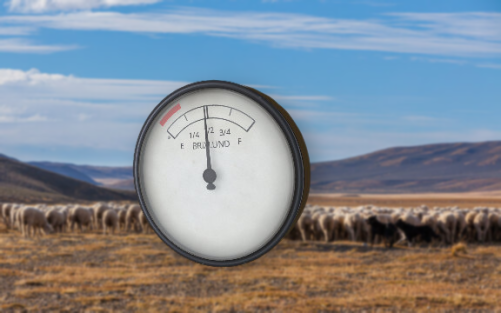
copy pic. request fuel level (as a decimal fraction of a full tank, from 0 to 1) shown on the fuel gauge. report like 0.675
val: 0.5
